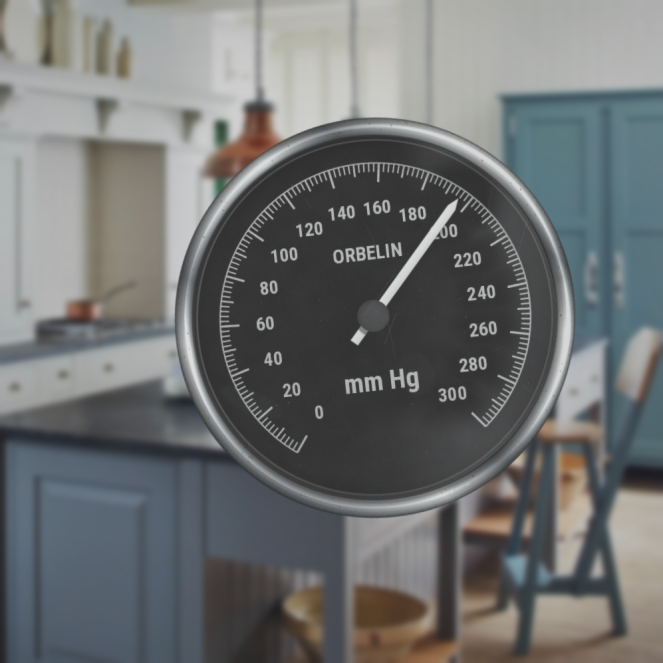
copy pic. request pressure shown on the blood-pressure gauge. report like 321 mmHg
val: 196 mmHg
